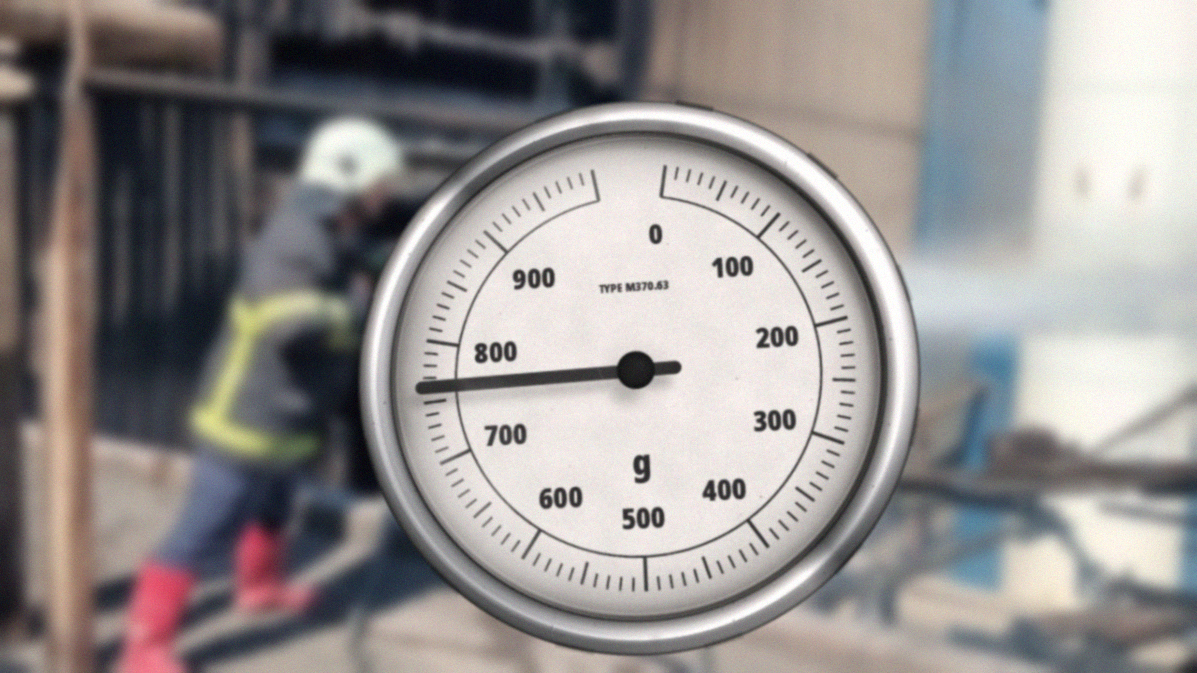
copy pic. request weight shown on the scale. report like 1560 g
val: 760 g
